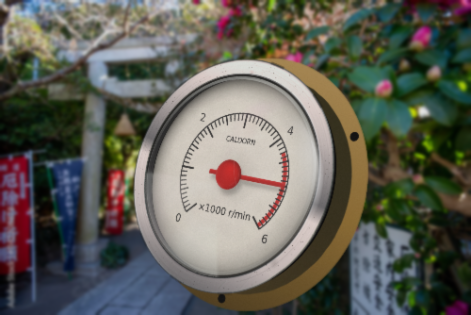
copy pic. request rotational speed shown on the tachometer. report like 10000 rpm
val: 5000 rpm
